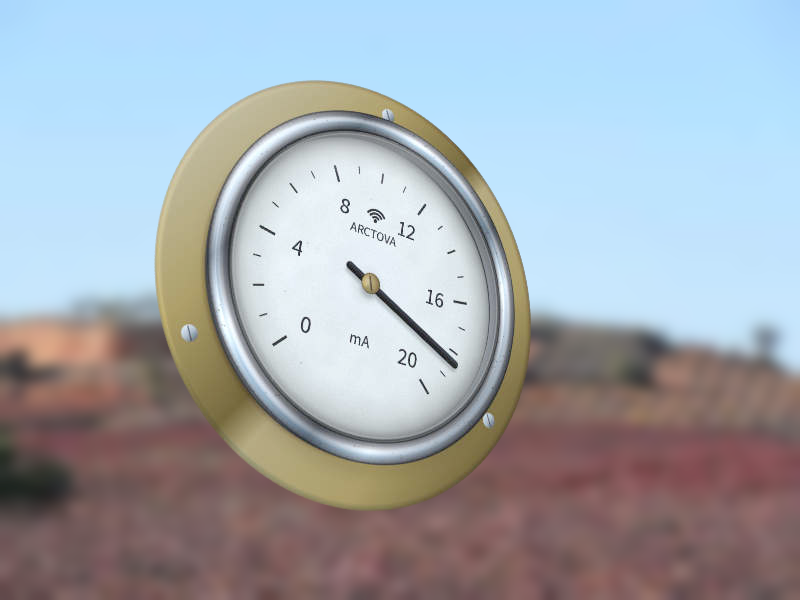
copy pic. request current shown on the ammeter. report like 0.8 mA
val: 18.5 mA
